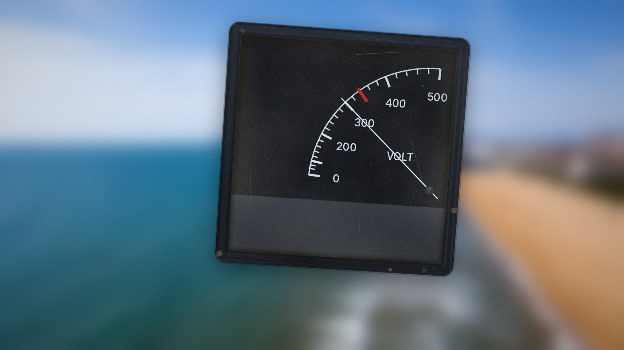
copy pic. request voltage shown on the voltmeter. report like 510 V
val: 300 V
